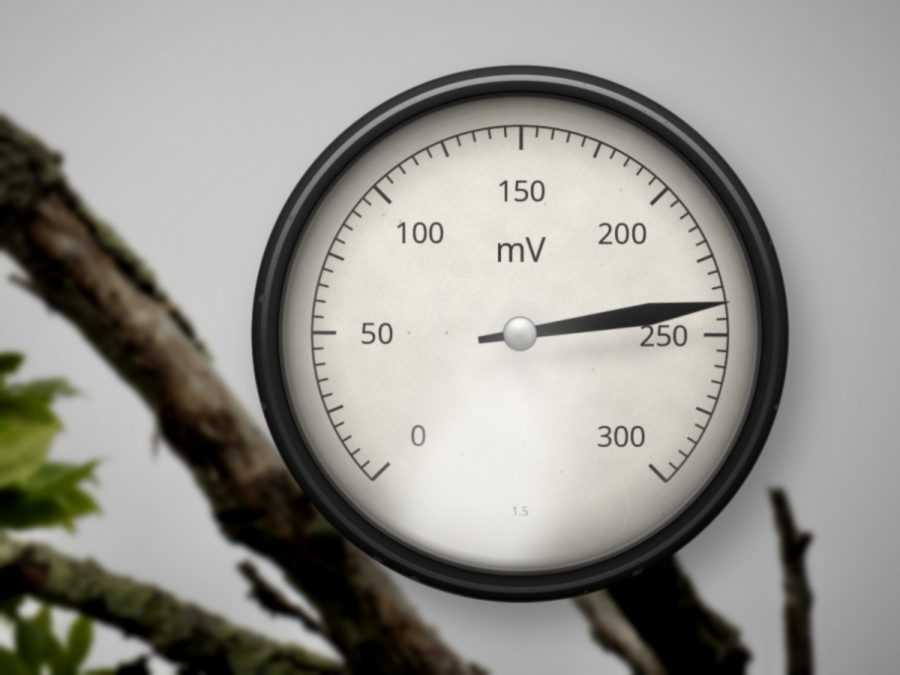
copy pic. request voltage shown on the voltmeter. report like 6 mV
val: 240 mV
